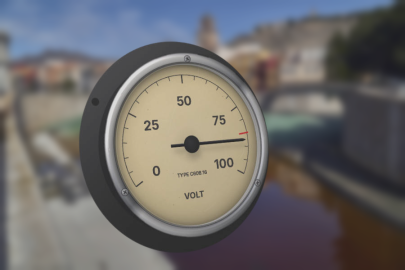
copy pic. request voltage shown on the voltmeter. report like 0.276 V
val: 87.5 V
